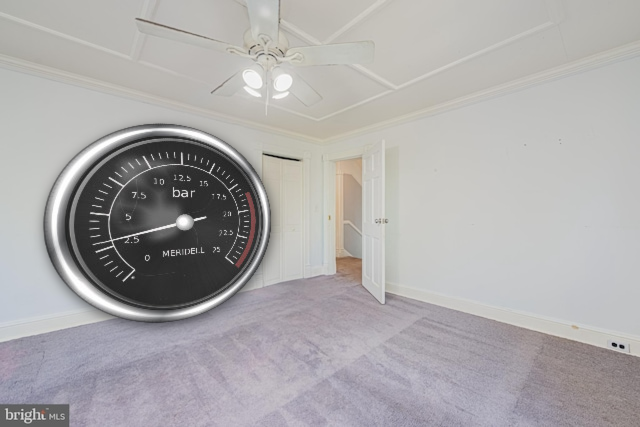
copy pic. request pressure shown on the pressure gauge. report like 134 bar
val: 3 bar
